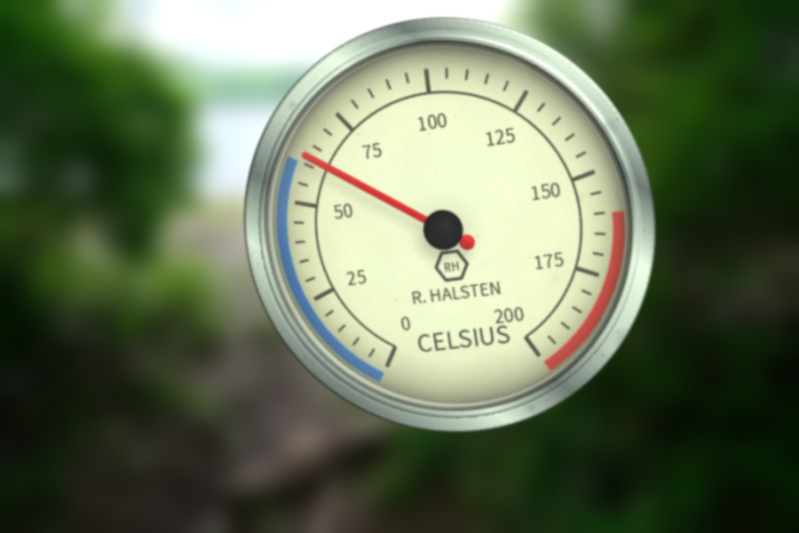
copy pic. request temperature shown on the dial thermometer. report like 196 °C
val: 62.5 °C
